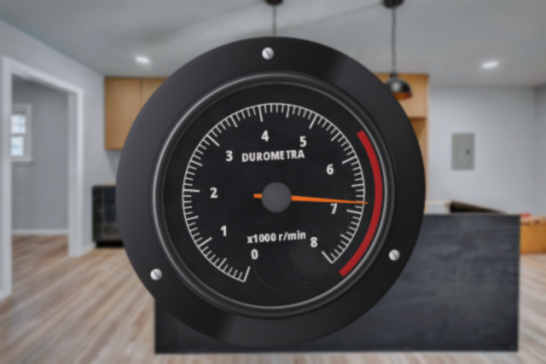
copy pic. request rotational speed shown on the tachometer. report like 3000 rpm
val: 6800 rpm
